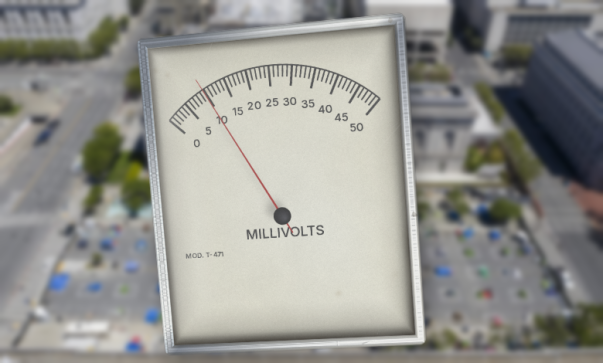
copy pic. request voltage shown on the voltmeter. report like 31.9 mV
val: 10 mV
